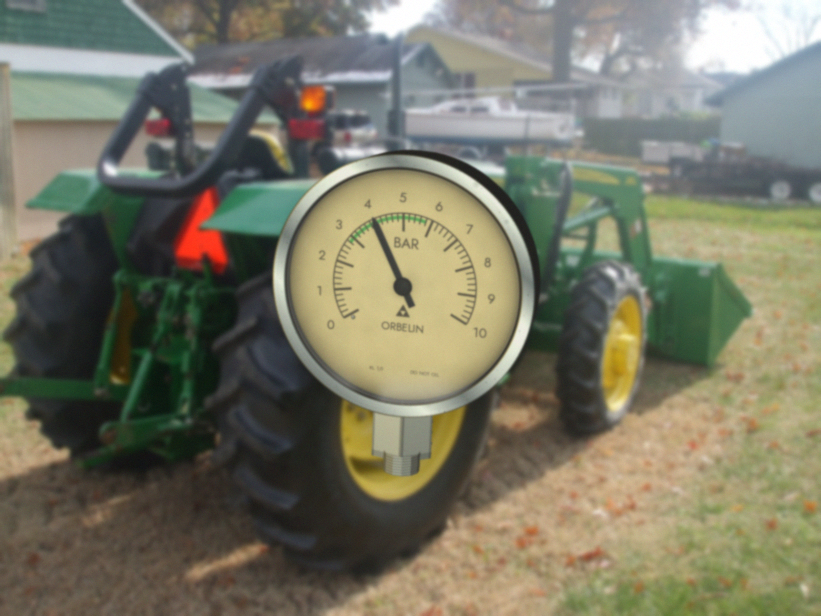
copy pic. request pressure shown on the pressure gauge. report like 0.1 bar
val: 4 bar
